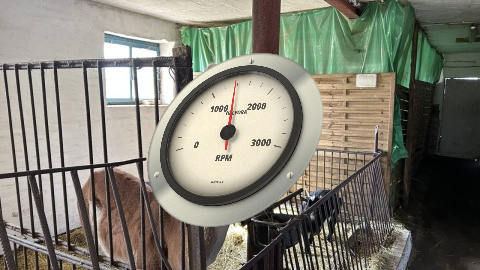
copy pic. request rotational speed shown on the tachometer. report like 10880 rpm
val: 1400 rpm
